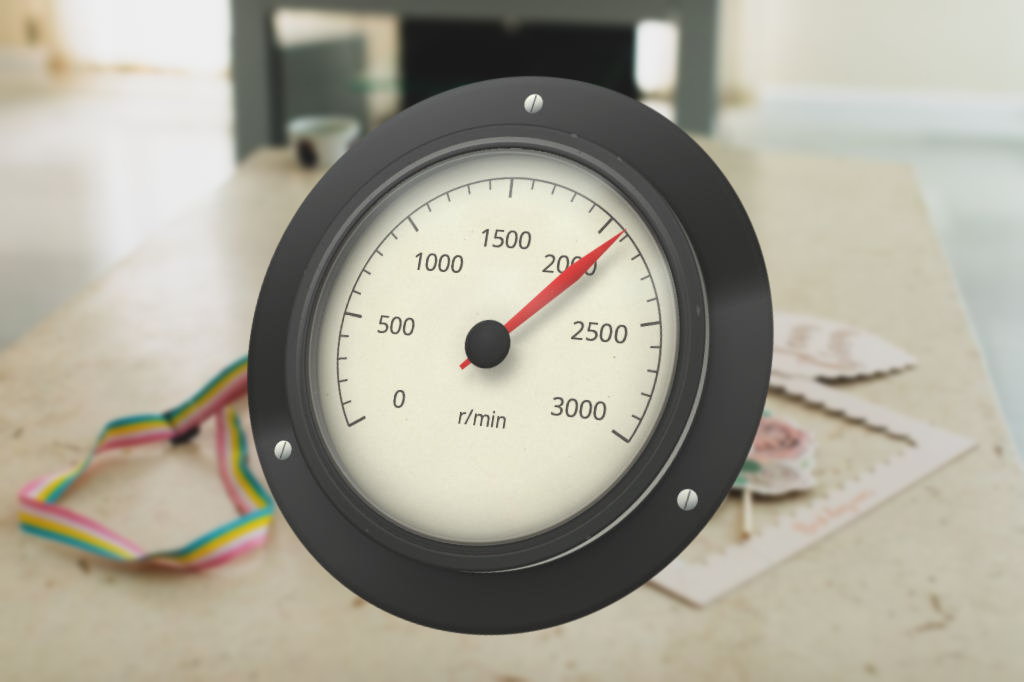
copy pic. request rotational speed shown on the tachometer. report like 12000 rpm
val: 2100 rpm
